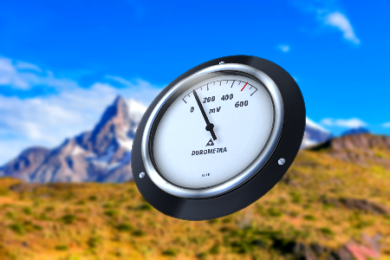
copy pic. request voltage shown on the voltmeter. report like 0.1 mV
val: 100 mV
